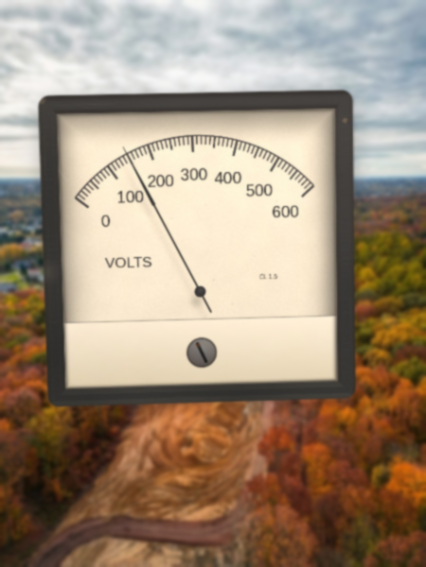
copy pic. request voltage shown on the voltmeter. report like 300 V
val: 150 V
